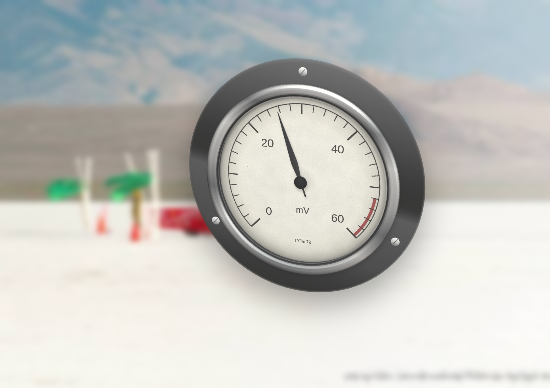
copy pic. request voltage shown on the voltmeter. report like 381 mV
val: 26 mV
